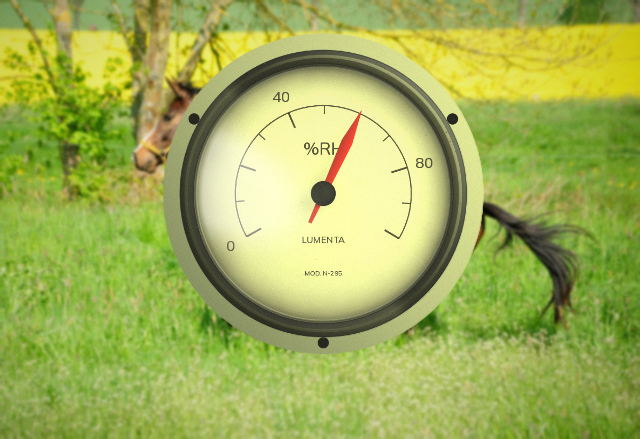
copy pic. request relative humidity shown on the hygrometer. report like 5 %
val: 60 %
